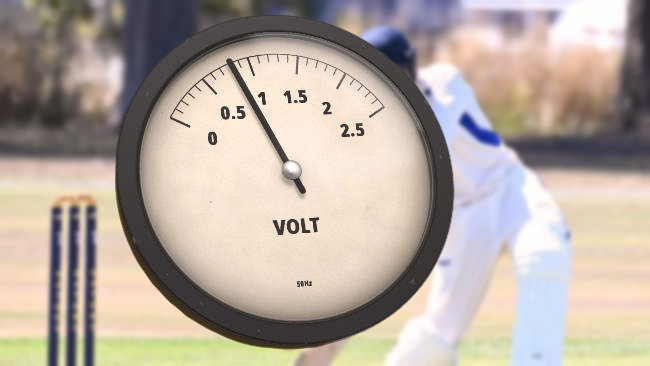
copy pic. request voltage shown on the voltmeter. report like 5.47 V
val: 0.8 V
